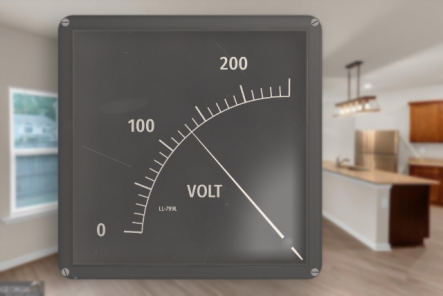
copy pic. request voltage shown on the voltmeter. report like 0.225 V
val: 130 V
